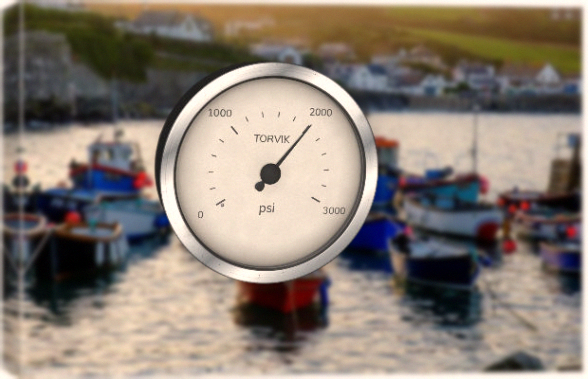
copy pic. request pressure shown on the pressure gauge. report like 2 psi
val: 2000 psi
